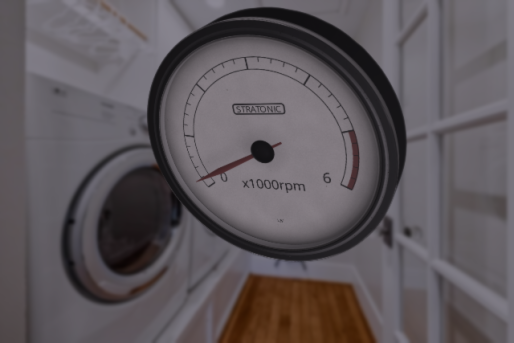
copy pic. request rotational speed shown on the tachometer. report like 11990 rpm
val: 200 rpm
